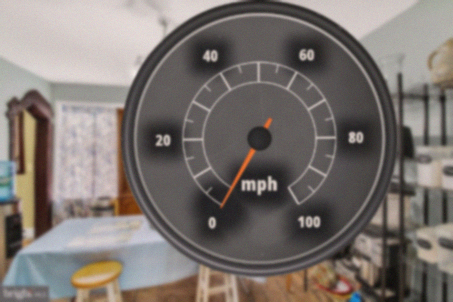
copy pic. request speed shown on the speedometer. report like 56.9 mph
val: 0 mph
